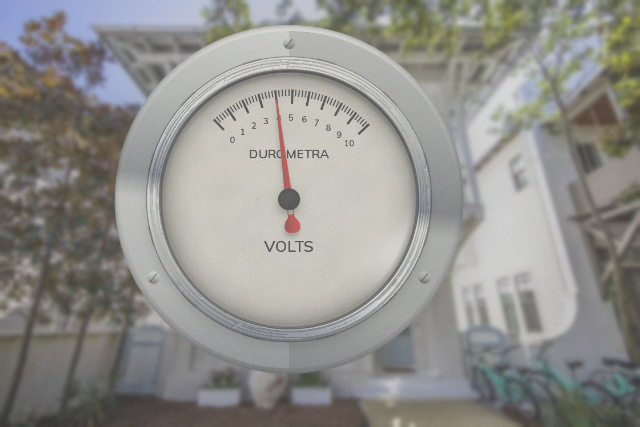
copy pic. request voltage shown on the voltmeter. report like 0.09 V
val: 4 V
